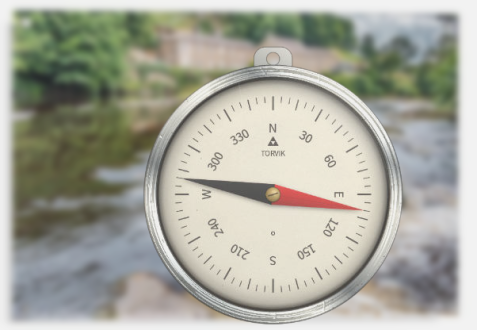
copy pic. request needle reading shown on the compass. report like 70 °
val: 100 °
